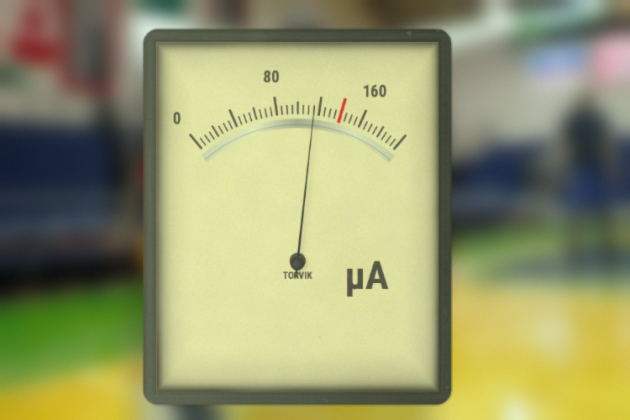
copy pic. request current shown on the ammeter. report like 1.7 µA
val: 115 µA
